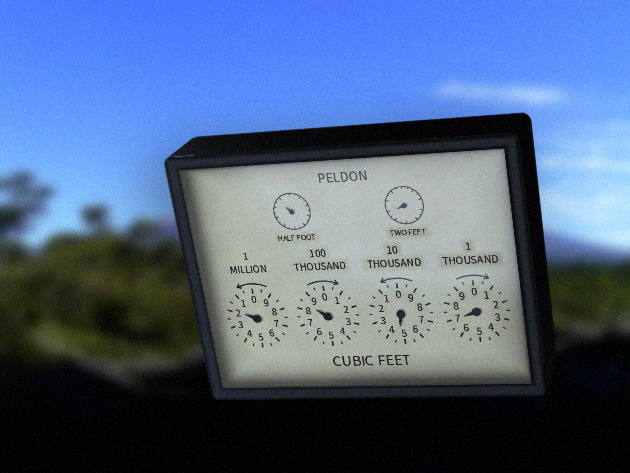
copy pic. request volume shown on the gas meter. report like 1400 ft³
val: 184700 ft³
